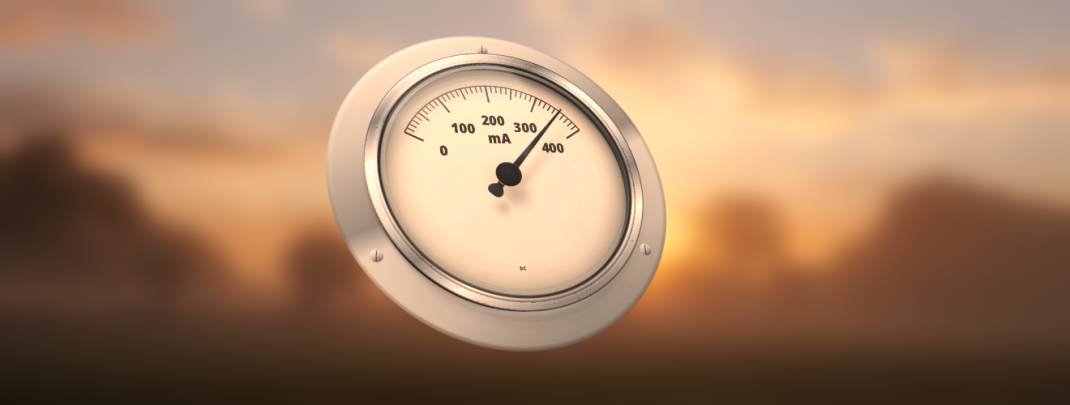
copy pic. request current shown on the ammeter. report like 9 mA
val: 350 mA
